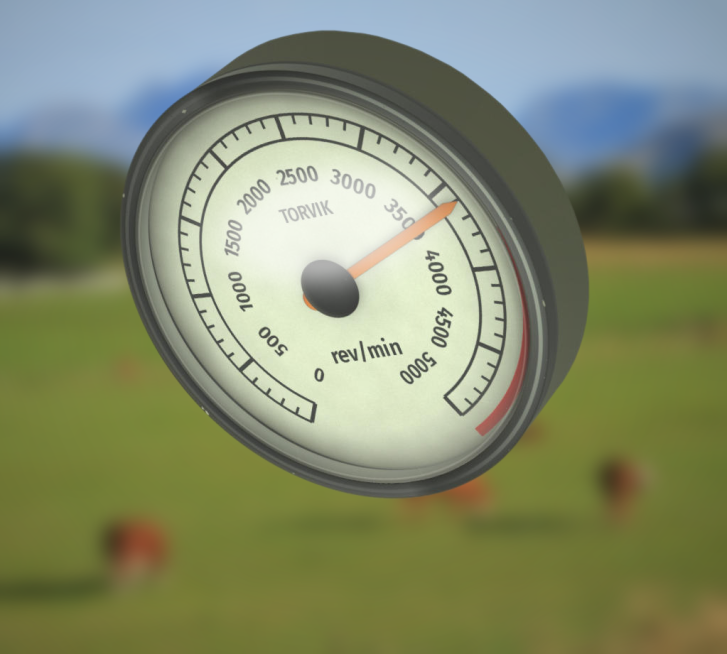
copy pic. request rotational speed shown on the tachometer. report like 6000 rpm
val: 3600 rpm
